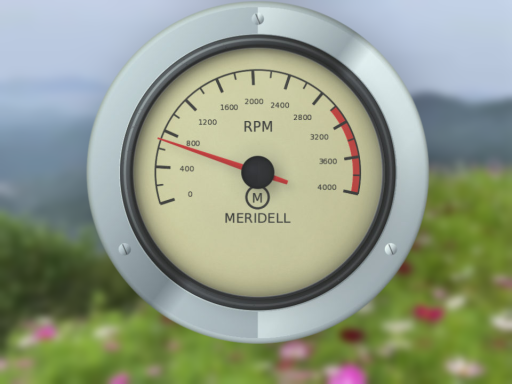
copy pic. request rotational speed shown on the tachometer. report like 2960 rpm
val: 700 rpm
